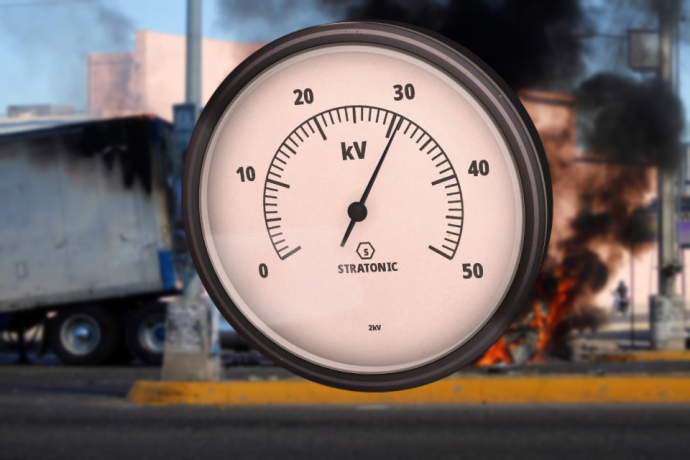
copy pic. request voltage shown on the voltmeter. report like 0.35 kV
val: 31 kV
